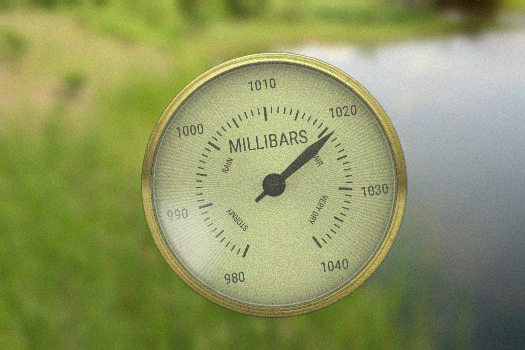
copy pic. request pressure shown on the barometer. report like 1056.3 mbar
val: 1021 mbar
